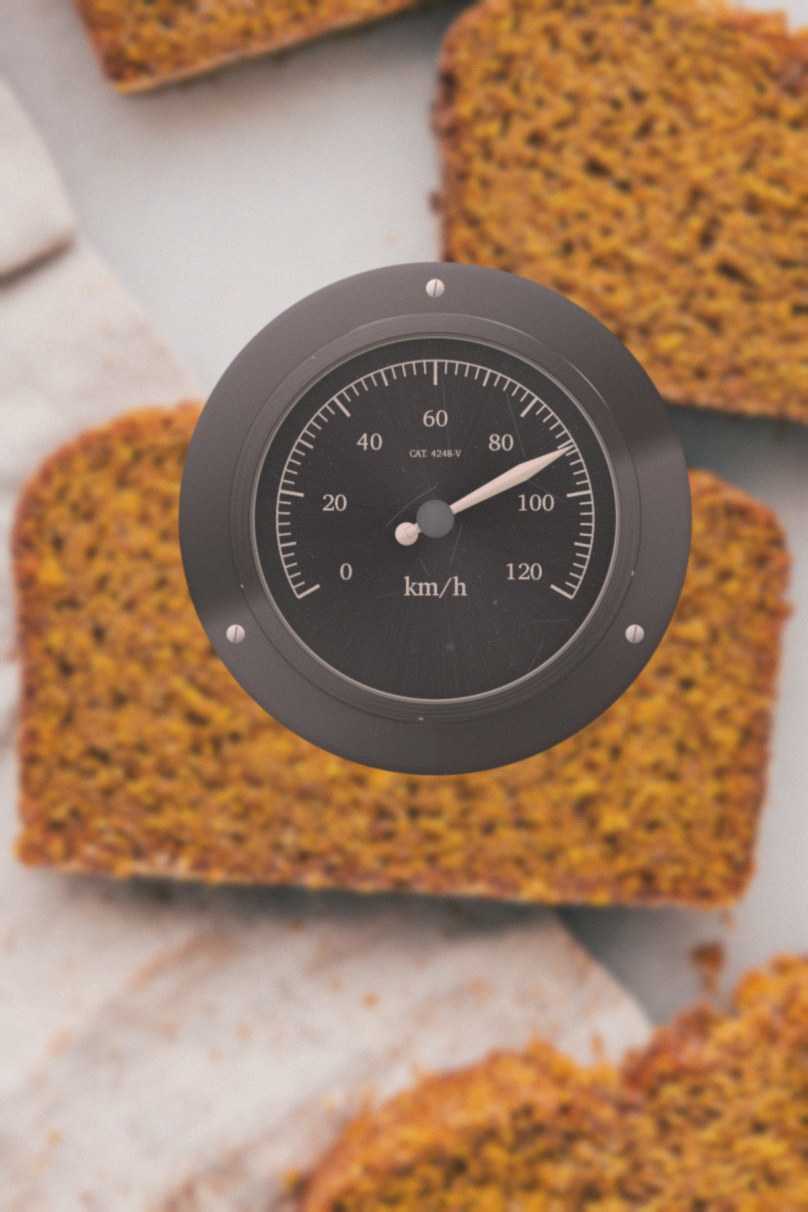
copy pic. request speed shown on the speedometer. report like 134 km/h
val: 91 km/h
